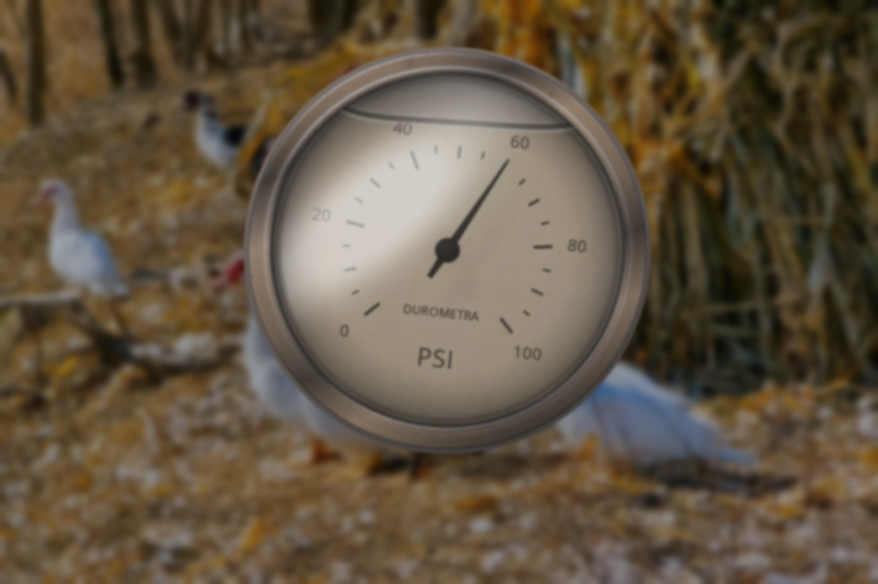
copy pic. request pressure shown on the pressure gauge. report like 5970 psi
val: 60 psi
